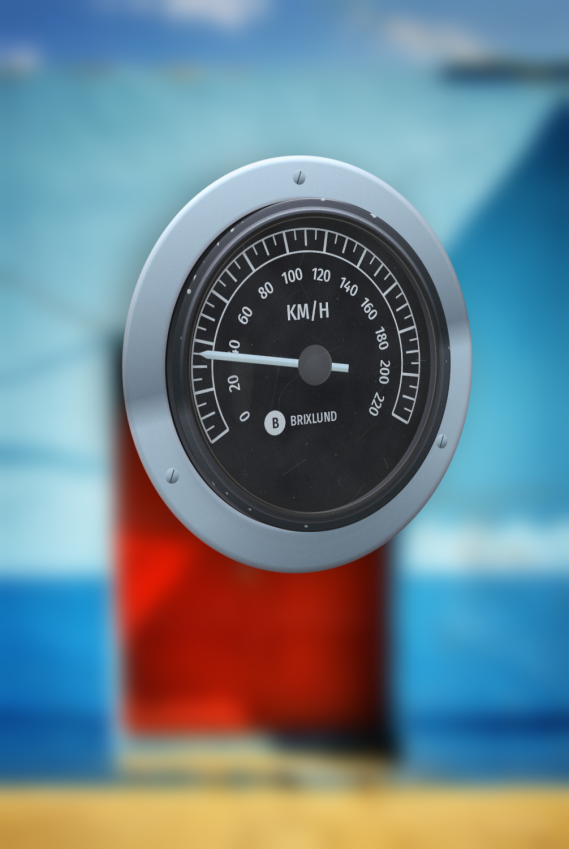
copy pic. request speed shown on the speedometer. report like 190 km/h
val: 35 km/h
